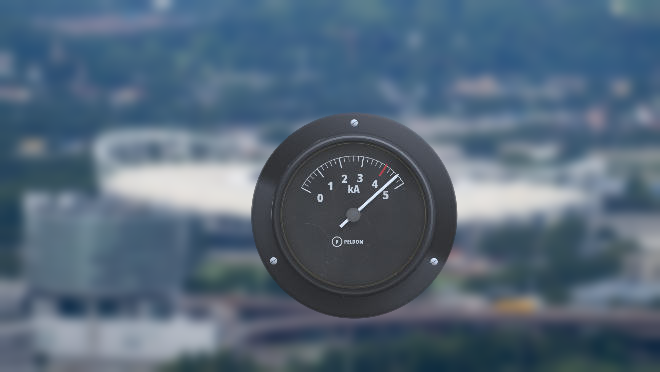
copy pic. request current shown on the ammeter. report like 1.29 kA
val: 4.6 kA
